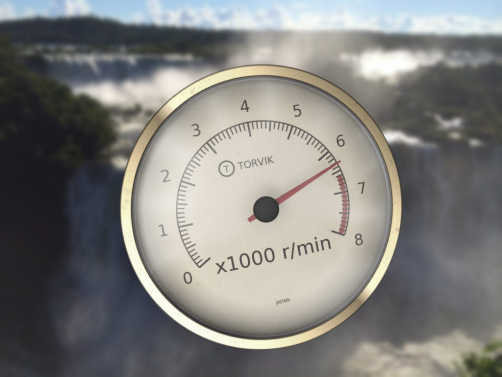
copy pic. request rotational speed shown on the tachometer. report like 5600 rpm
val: 6300 rpm
